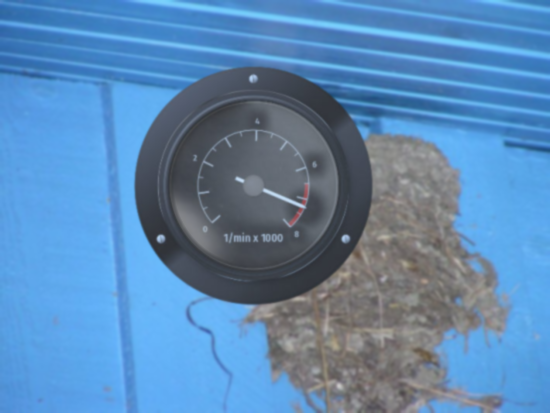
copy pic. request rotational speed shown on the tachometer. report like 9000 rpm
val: 7250 rpm
